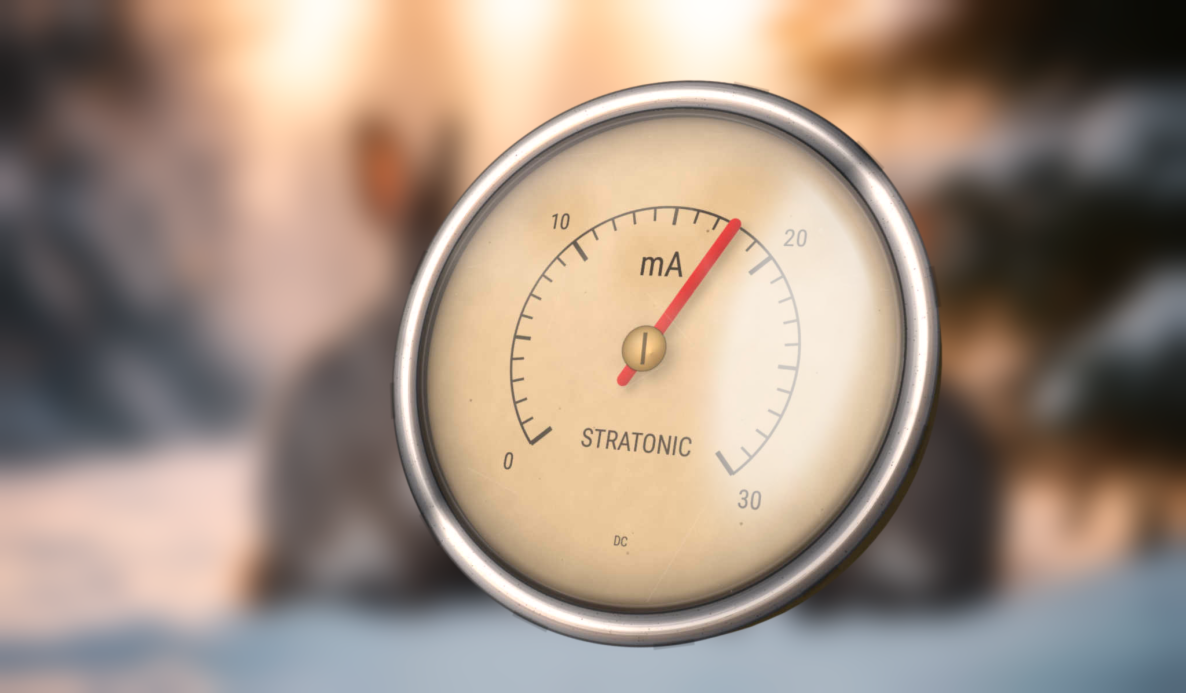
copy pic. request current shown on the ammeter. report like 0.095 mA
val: 18 mA
